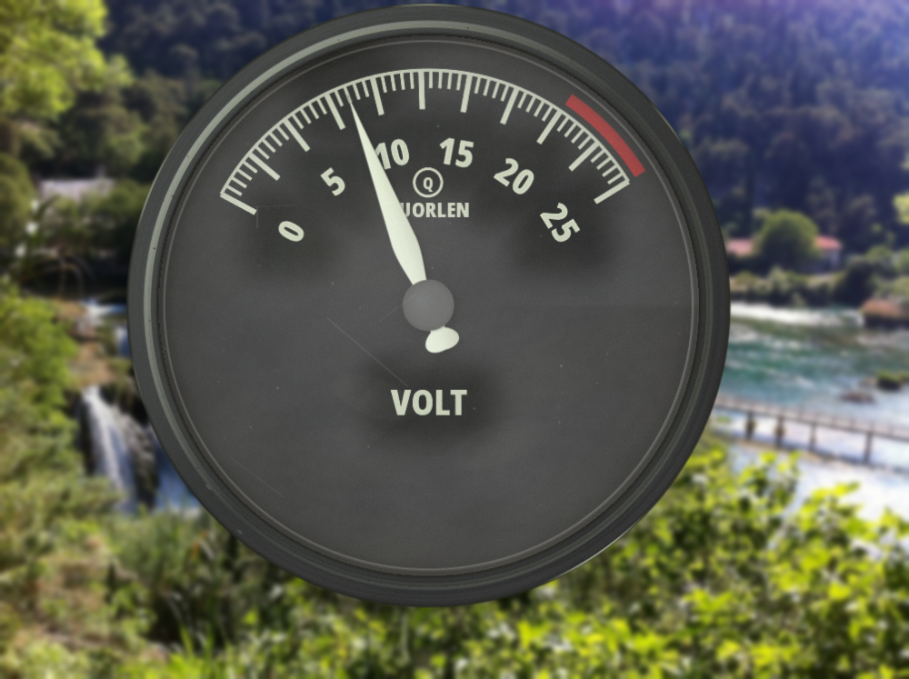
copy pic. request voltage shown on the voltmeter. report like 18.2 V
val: 8.5 V
